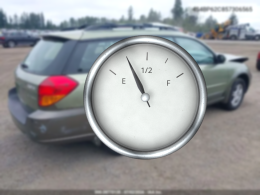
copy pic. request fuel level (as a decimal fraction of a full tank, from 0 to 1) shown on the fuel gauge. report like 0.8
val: 0.25
